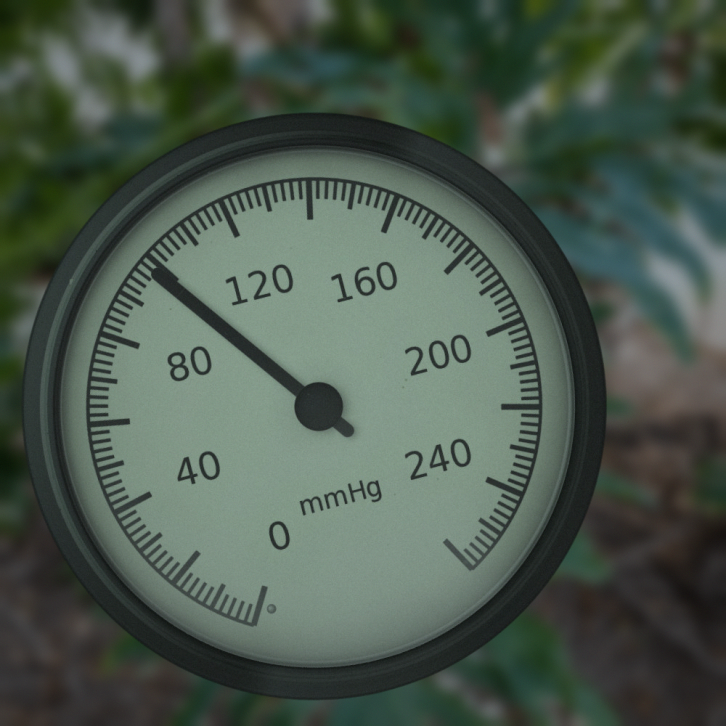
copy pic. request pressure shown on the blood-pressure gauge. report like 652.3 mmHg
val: 98 mmHg
